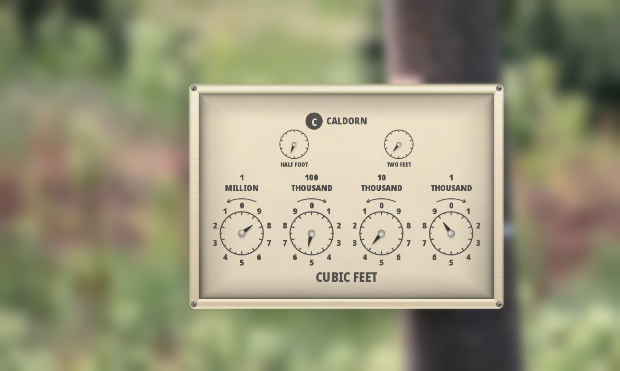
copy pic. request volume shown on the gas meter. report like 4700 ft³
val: 853900 ft³
